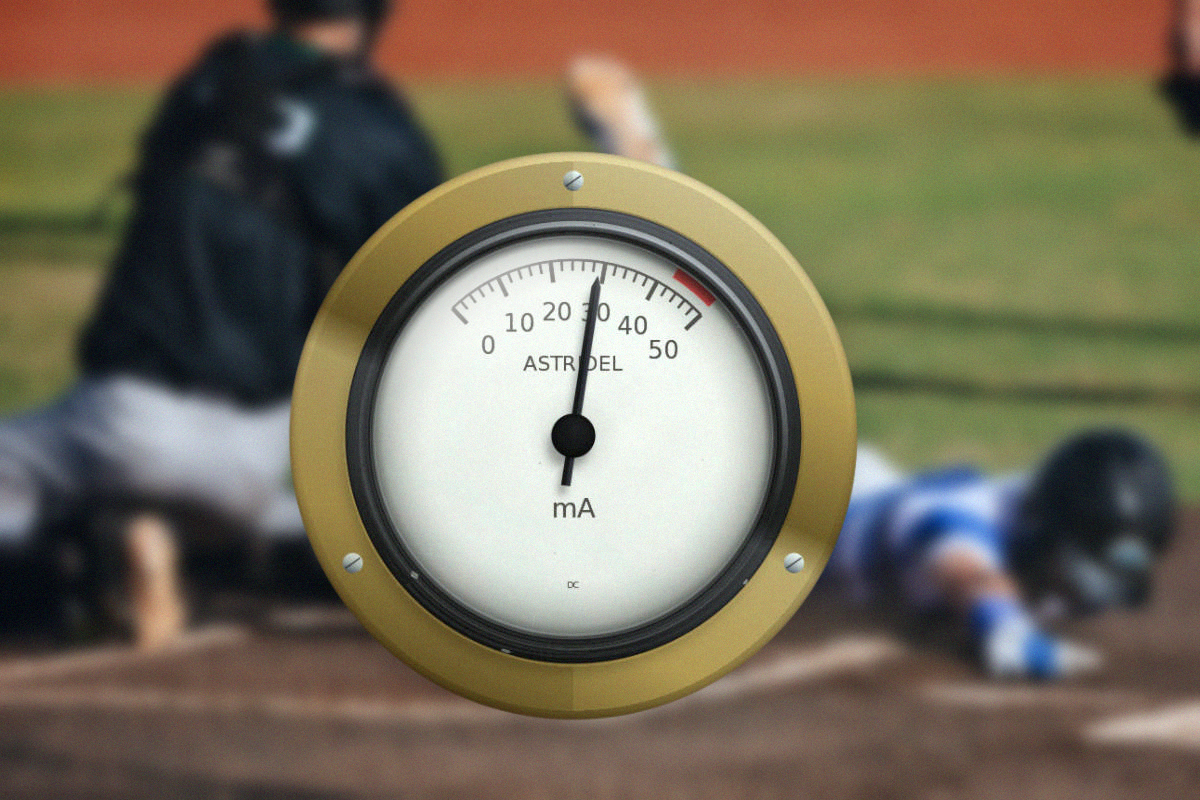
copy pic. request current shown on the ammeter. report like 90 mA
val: 29 mA
